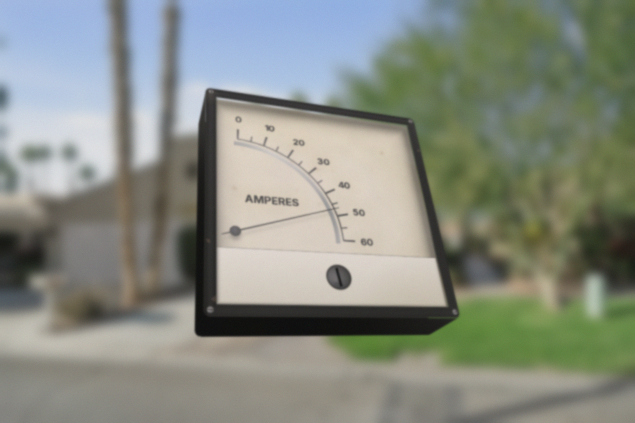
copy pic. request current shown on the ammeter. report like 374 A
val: 47.5 A
